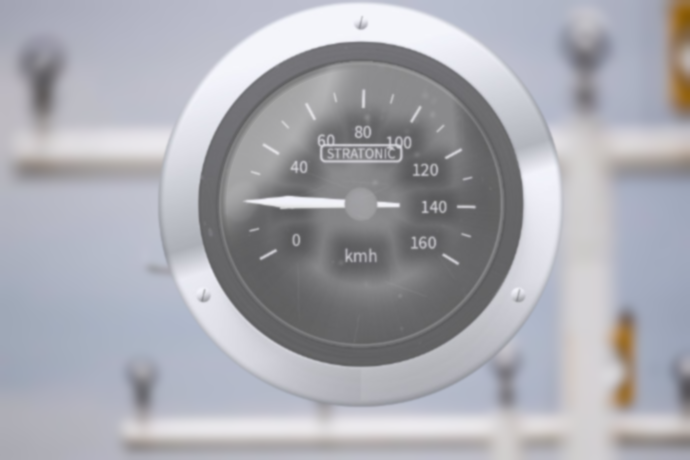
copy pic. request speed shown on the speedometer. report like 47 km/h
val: 20 km/h
